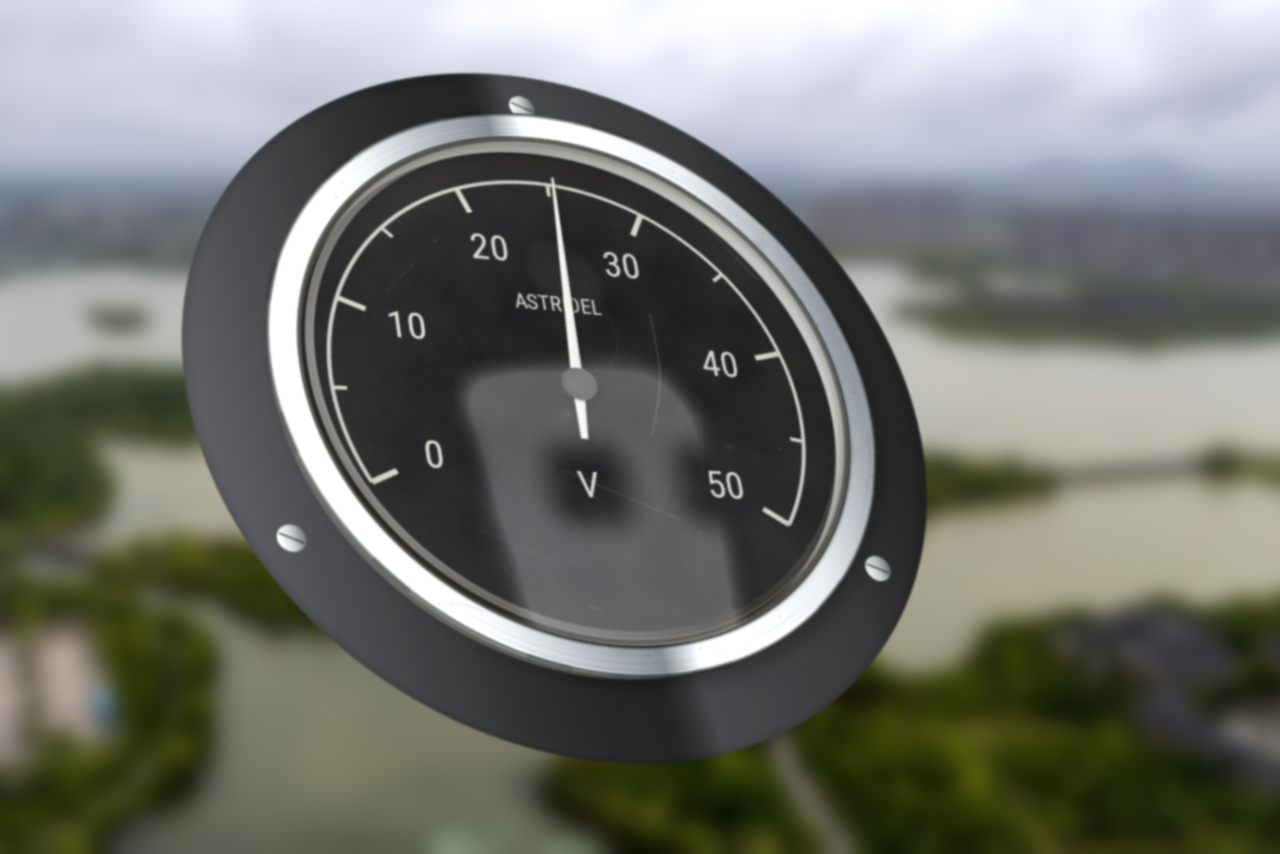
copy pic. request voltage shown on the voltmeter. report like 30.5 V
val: 25 V
